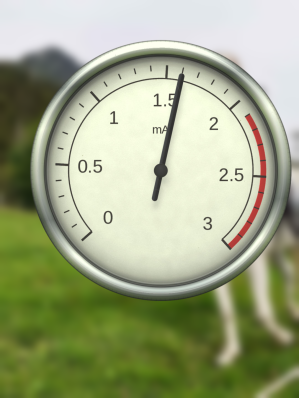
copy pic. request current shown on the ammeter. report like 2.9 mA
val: 1.6 mA
